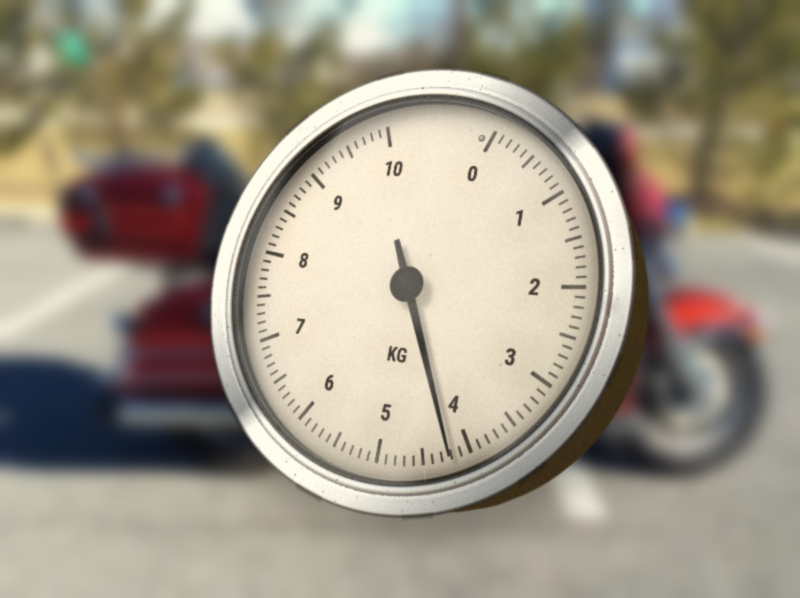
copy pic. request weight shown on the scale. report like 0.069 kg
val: 4.2 kg
